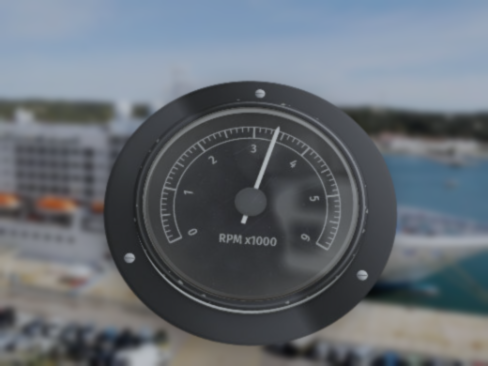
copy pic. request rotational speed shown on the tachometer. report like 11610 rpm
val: 3400 rpm
